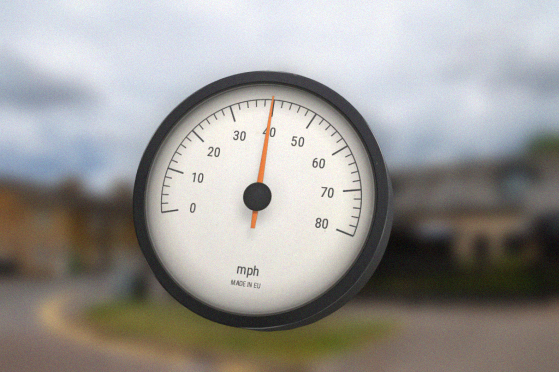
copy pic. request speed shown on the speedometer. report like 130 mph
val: 40 mph
